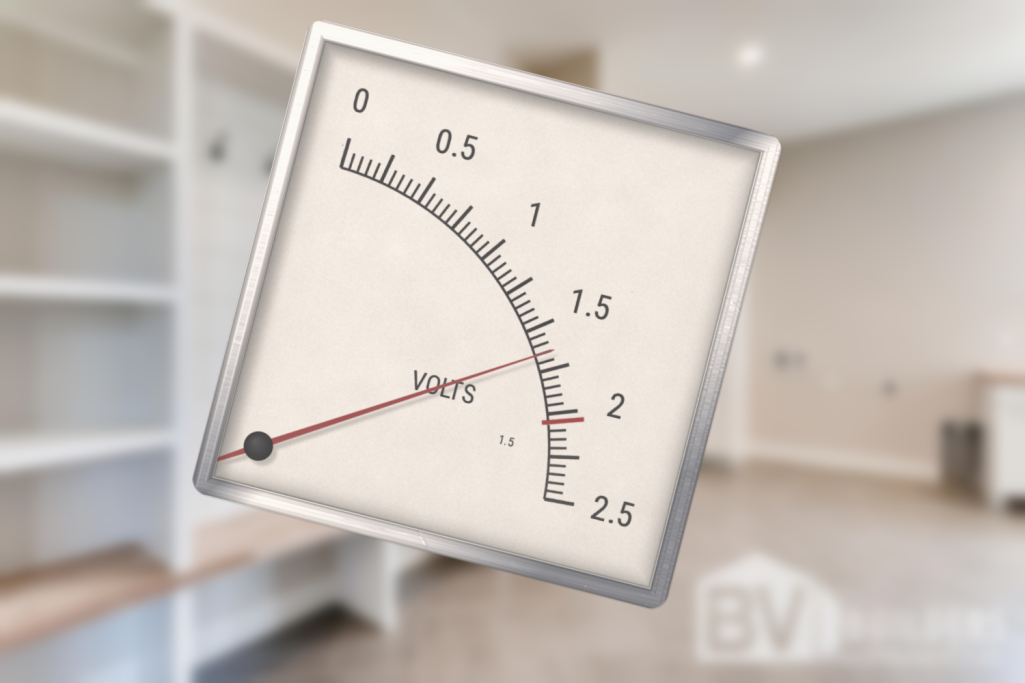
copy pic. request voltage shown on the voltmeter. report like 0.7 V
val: 1.65 V
